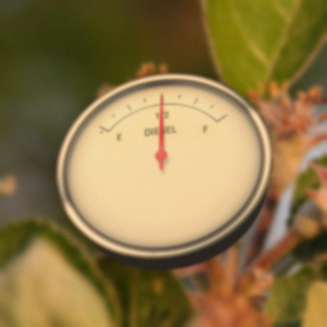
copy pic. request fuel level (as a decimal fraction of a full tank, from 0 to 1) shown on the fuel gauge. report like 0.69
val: 0.5
